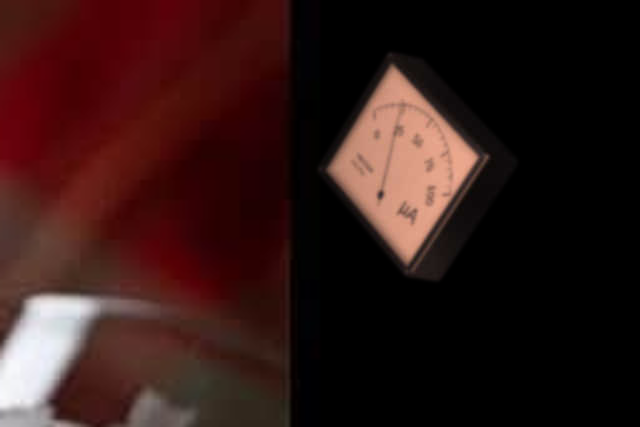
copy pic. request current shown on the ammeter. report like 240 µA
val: 25 µA
